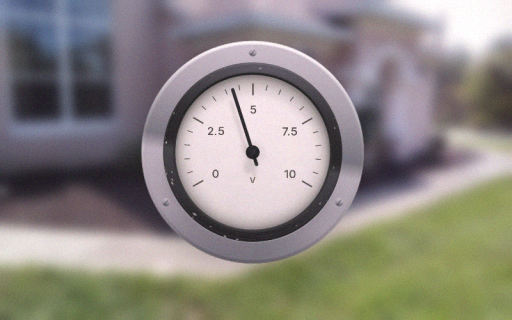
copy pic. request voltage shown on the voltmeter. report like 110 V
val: 4.25 V
